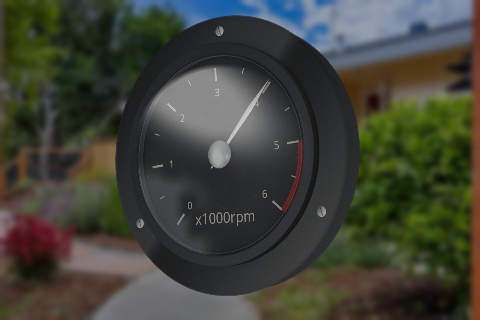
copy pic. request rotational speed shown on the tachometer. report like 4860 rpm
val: 4000 rpm
